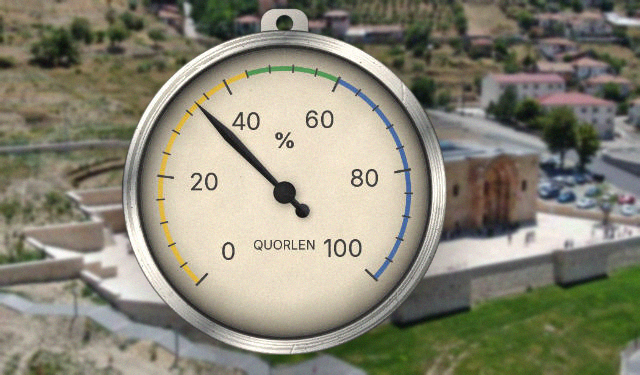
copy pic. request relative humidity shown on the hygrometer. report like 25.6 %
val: 34 %
